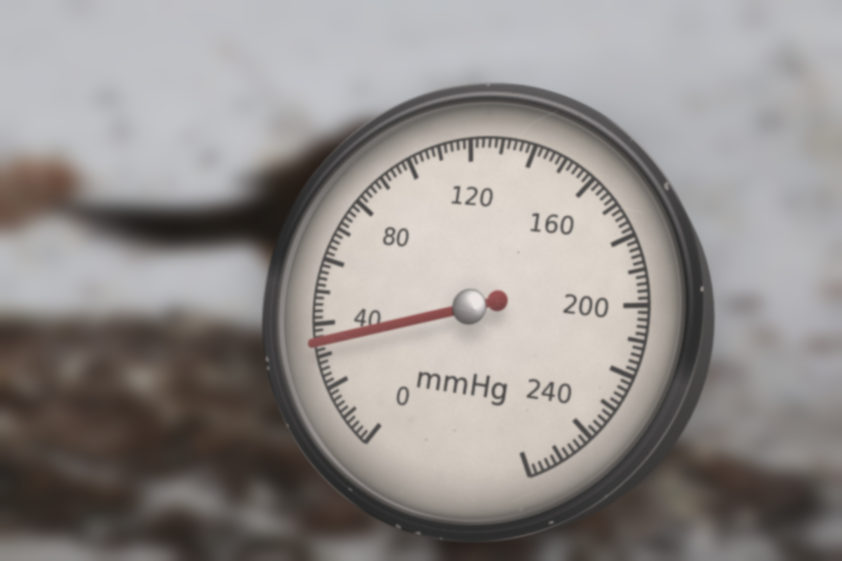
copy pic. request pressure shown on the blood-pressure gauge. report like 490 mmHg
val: 34 mmHg
